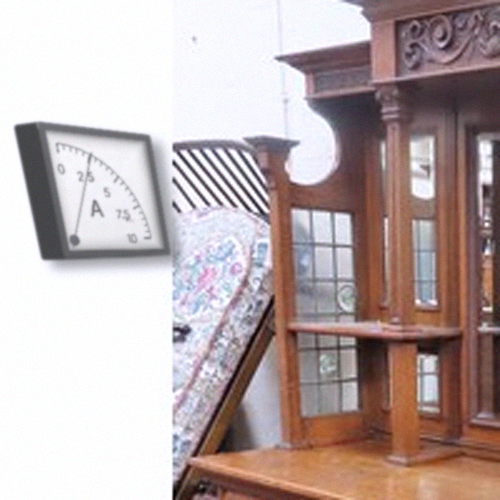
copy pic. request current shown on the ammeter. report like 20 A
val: 2.5 A
